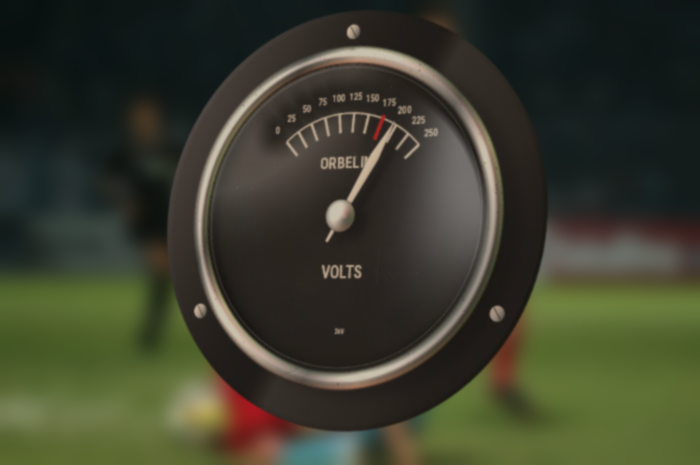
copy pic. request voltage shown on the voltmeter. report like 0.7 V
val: 200 V
